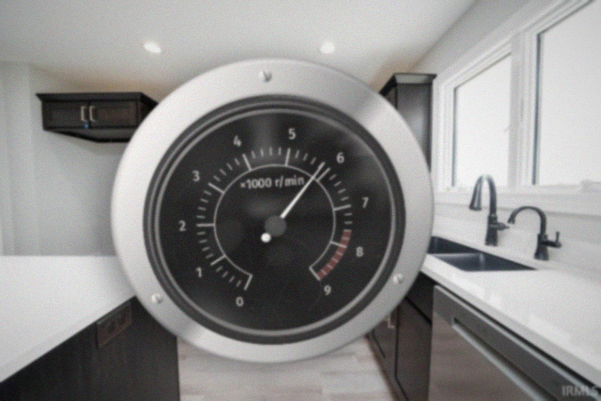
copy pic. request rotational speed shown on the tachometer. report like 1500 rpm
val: 5800 rpm
